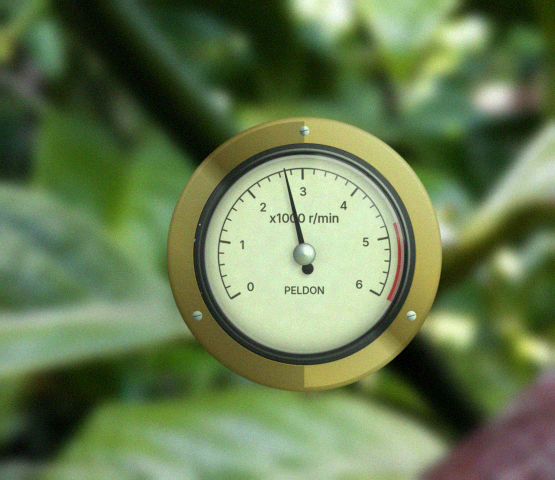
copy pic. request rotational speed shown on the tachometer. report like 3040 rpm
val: 2700 rpm
